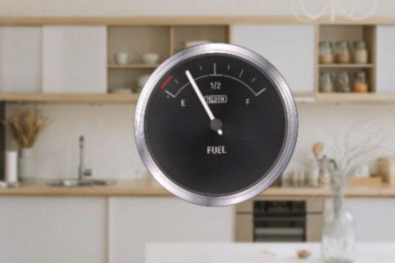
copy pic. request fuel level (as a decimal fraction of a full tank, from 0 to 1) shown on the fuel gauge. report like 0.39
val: 0.25
